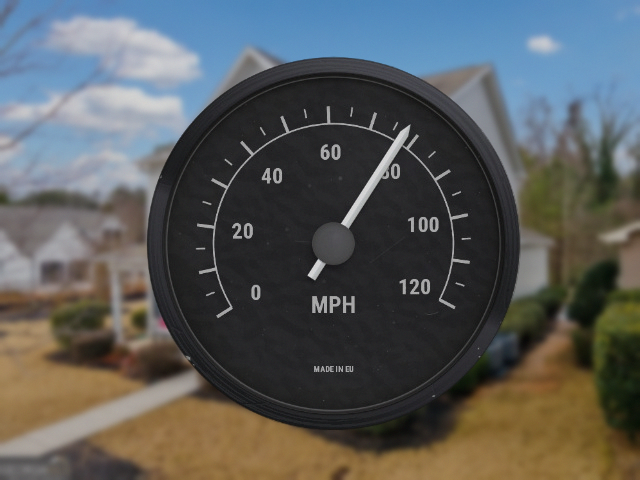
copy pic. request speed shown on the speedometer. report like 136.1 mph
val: 77.5 mph
